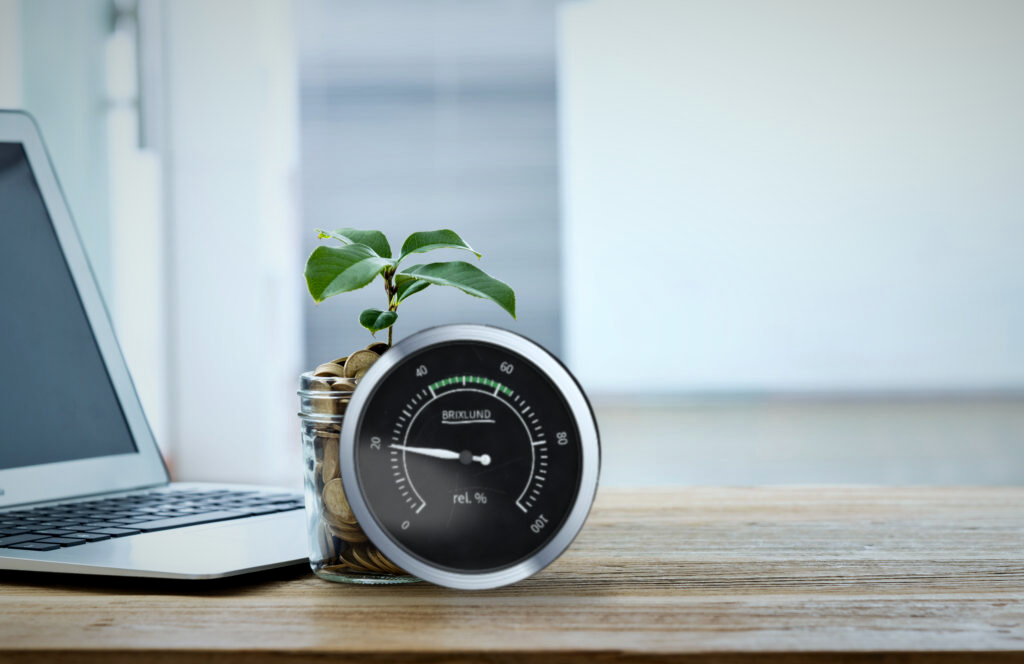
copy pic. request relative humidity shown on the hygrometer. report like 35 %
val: 20 %
